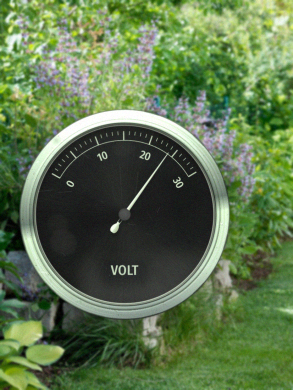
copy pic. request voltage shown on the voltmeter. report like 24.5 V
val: 24 V
